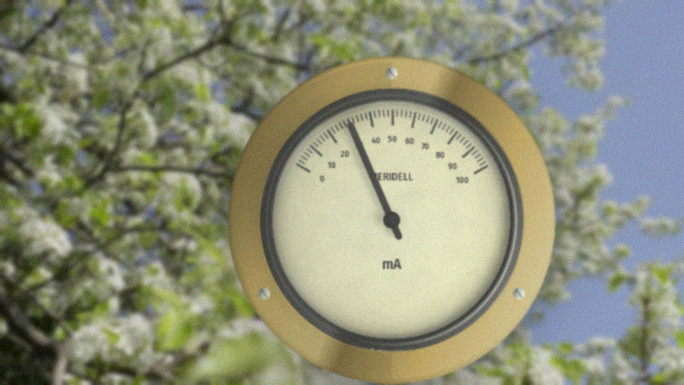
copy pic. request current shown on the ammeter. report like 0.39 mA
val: 30 mA
